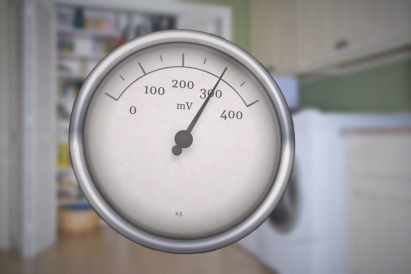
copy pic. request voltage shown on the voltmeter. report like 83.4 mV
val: 300 mV
